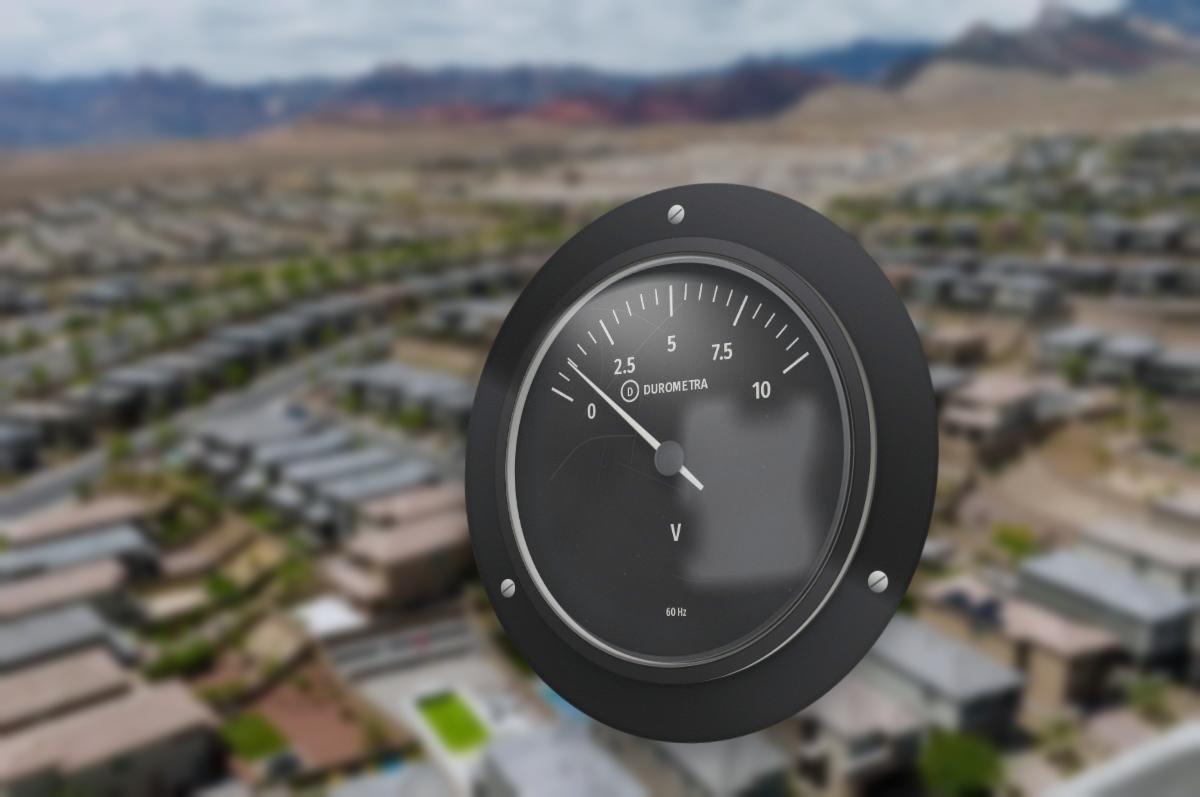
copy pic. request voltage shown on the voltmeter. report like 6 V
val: 1 V
